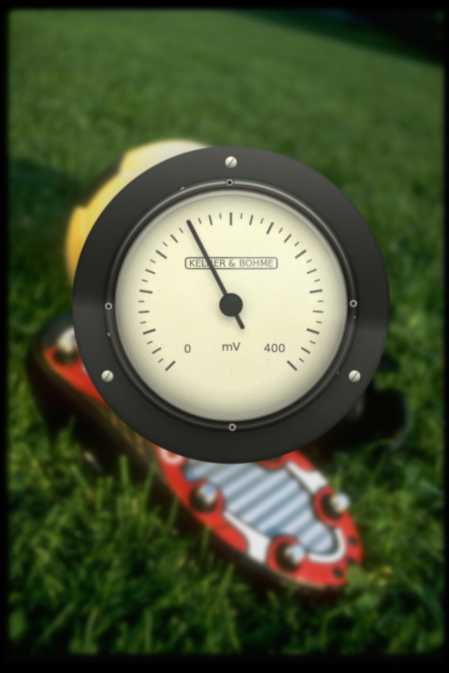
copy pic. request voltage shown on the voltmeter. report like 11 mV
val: 160 mV
